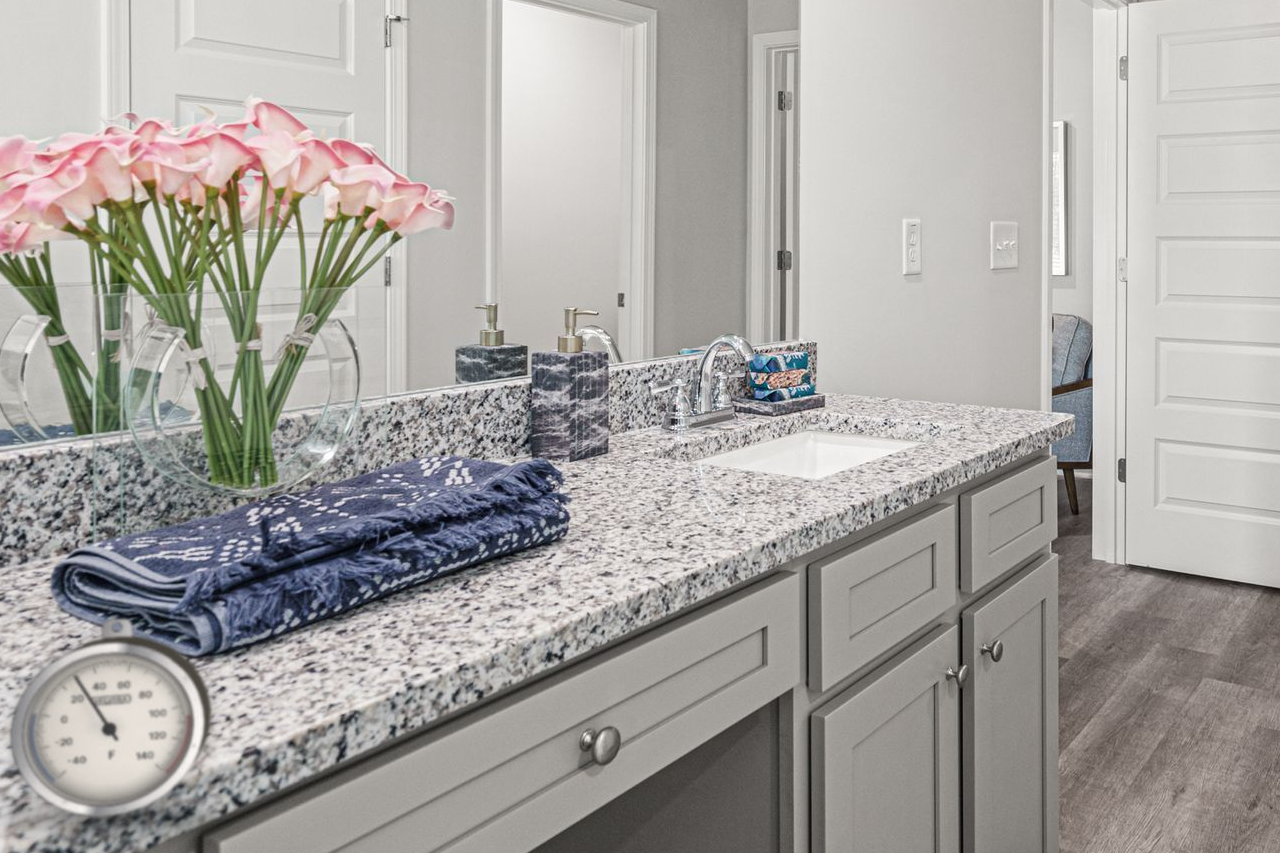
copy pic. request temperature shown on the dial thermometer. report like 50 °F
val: 30 °F
